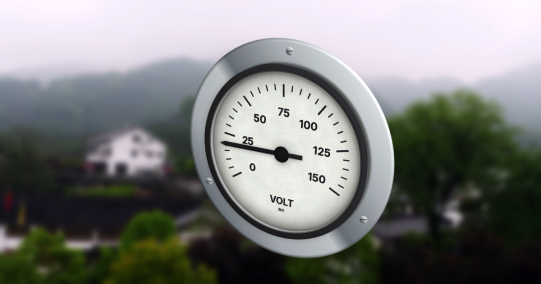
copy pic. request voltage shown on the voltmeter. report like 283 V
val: 20 V
